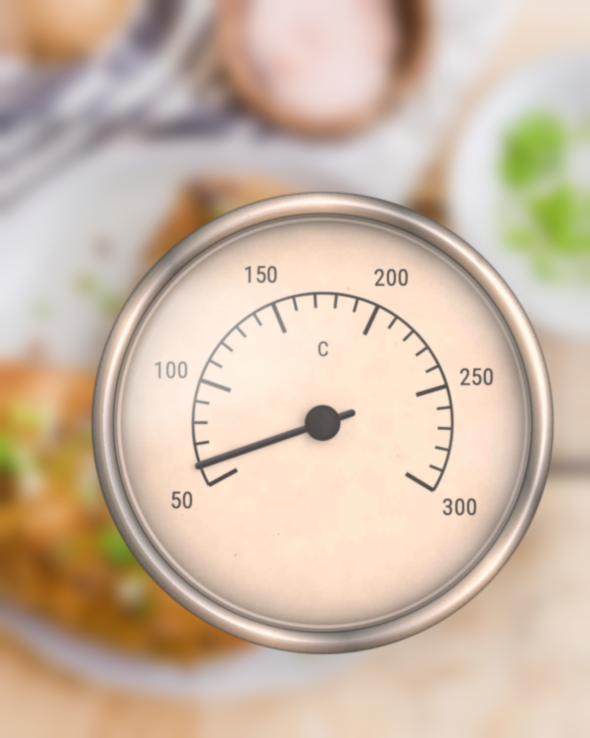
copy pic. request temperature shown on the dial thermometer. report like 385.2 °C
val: 60 °C
